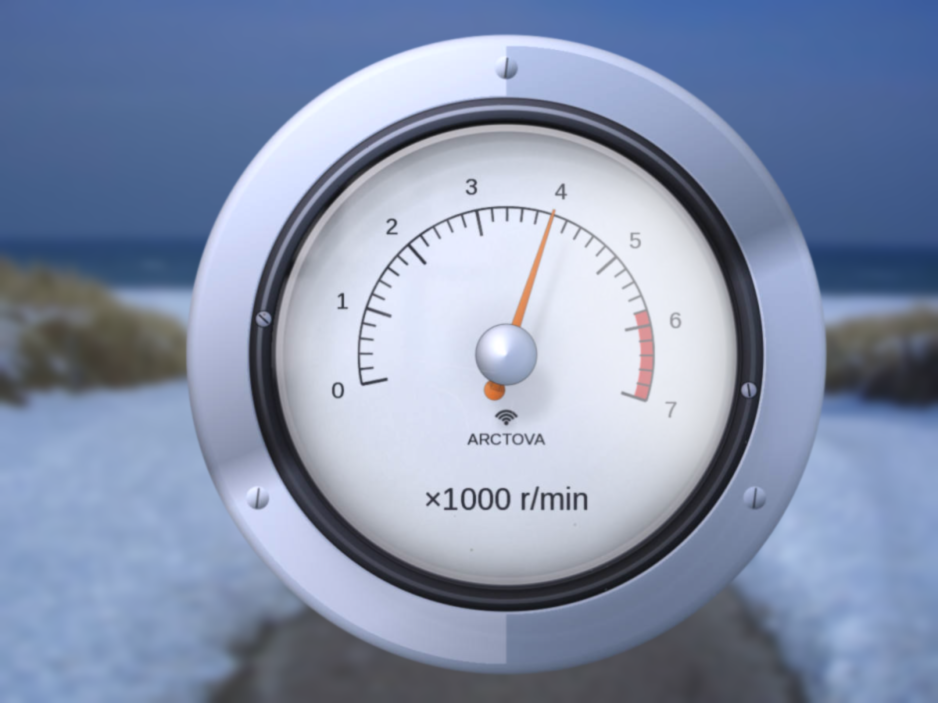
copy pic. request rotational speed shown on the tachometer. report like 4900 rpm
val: 4000 rpm
